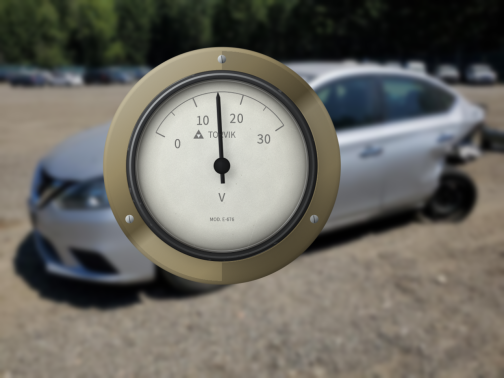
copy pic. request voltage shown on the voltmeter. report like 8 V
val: 15 V
